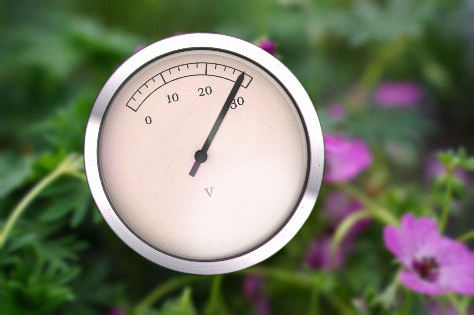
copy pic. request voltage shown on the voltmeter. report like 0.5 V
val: 28 V
